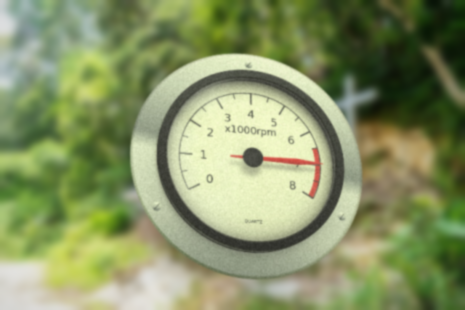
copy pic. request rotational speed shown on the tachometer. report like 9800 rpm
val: 7000 rpm
